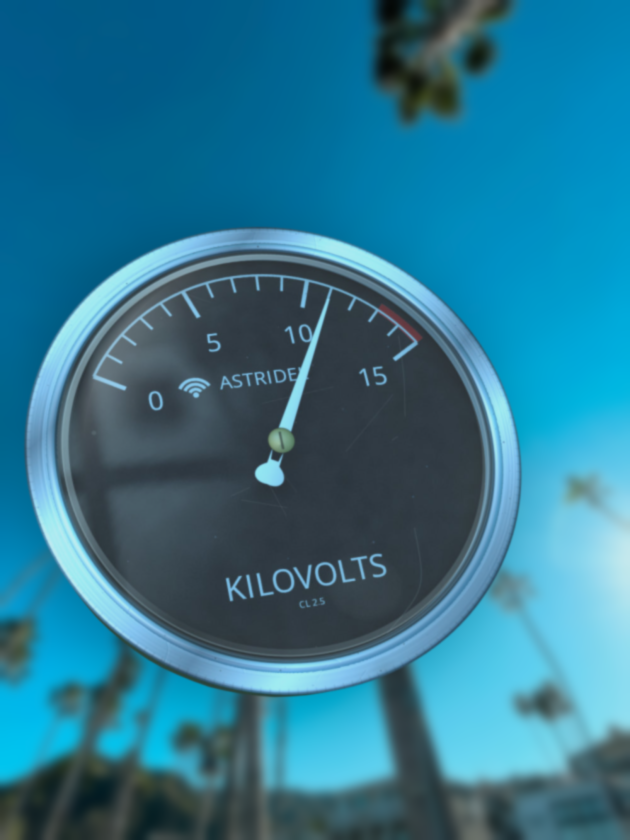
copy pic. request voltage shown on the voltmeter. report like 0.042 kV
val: 11 kV
